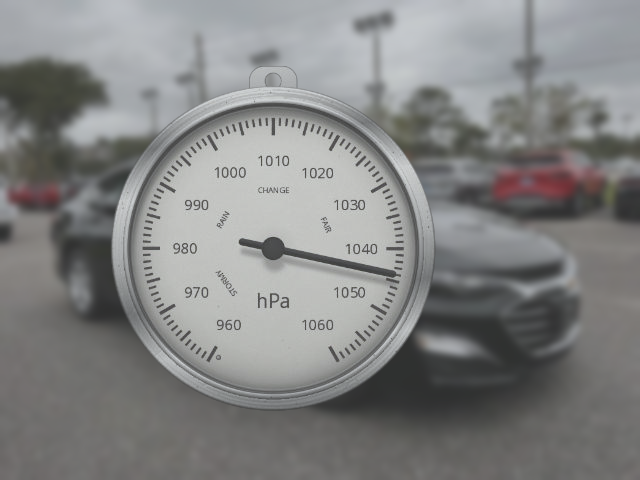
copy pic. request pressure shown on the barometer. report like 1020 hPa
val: 1044 hPa
